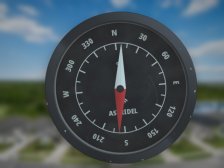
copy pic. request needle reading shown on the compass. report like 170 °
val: 187.5 °
